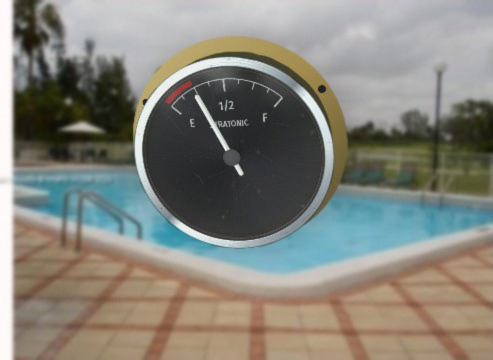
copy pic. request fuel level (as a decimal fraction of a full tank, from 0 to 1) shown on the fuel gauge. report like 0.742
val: 0.25
